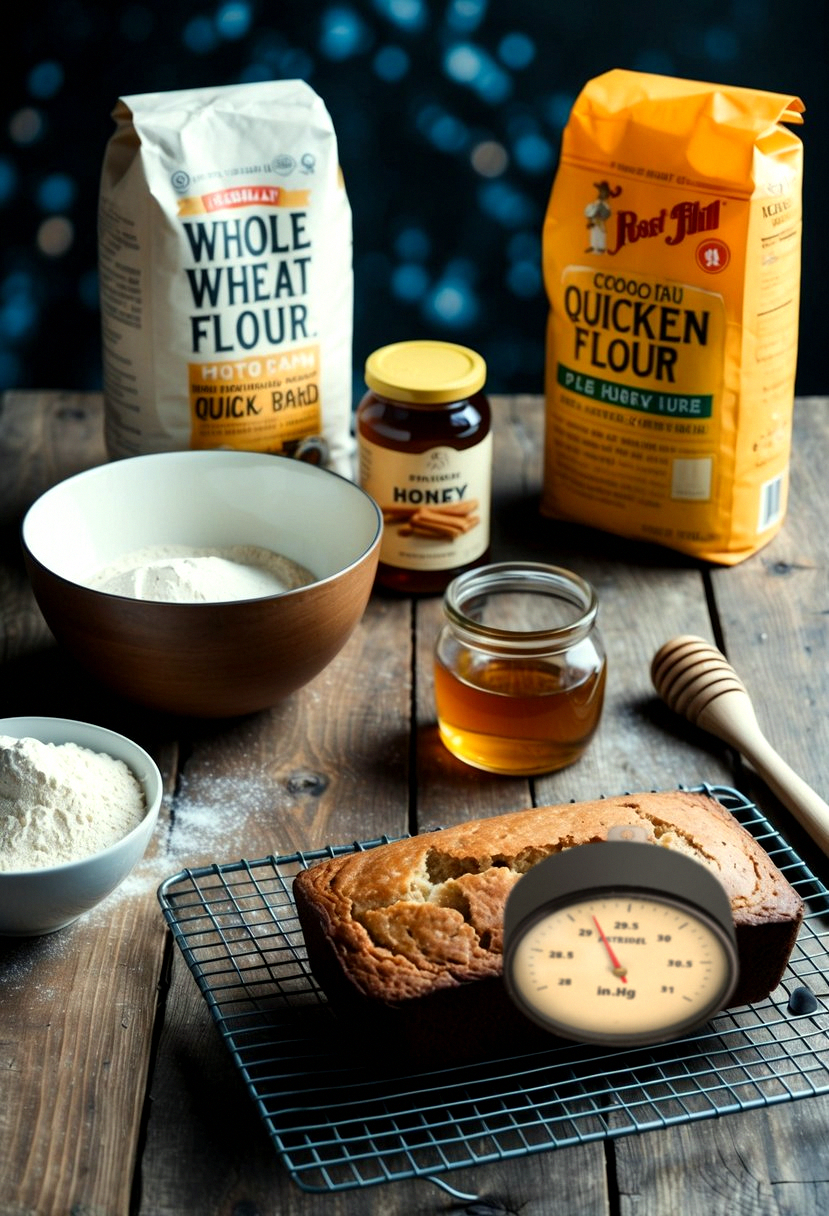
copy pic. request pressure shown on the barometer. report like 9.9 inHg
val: 29.2 inHg
